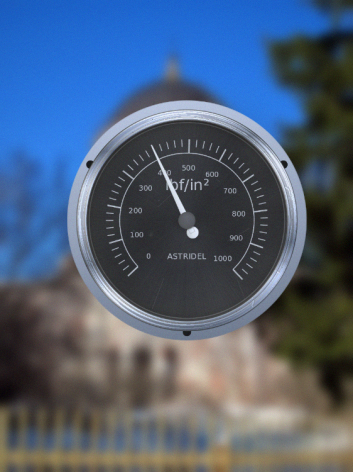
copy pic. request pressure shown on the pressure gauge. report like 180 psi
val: 400 psi
